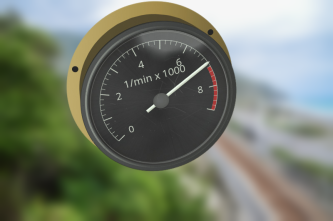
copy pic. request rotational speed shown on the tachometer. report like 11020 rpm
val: 7000 rpm
